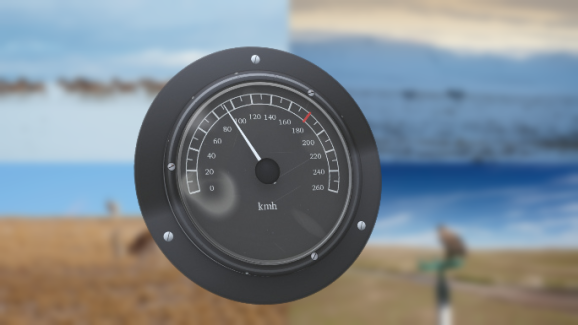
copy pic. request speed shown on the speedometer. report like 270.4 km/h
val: 90 km/h
